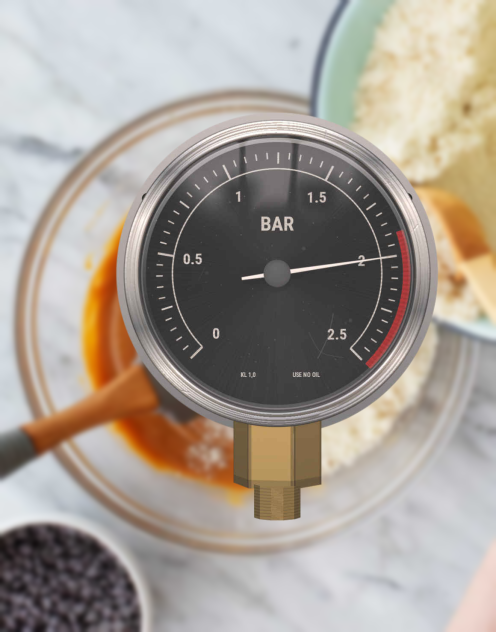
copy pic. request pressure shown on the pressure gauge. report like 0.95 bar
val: 2 bar
